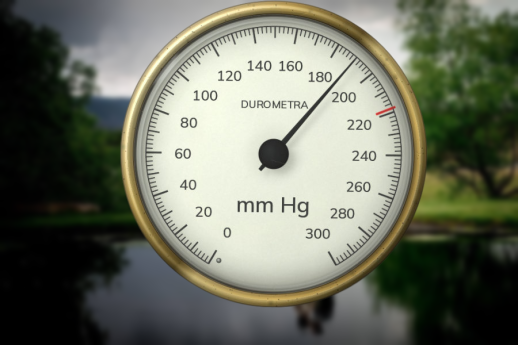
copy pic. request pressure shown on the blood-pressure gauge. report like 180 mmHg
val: 190 mmHg
